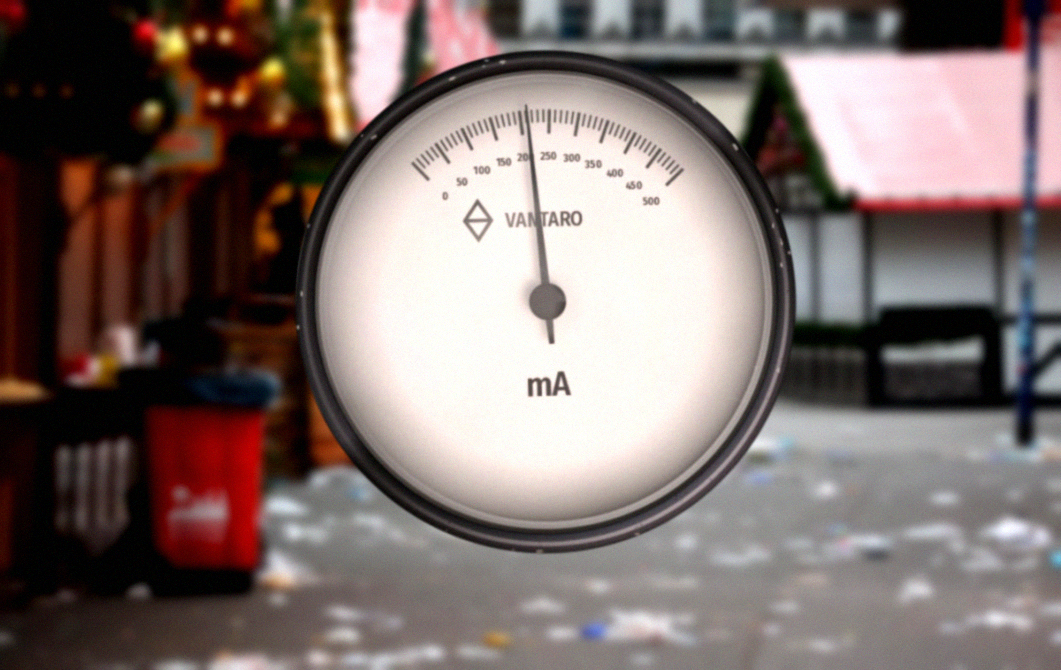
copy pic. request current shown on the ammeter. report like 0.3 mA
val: 210 mA
